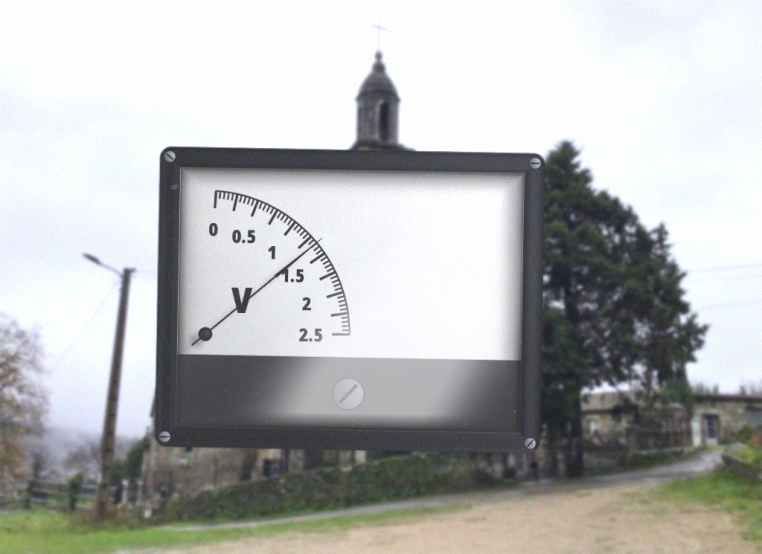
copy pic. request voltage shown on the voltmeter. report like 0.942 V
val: 1.35 V
